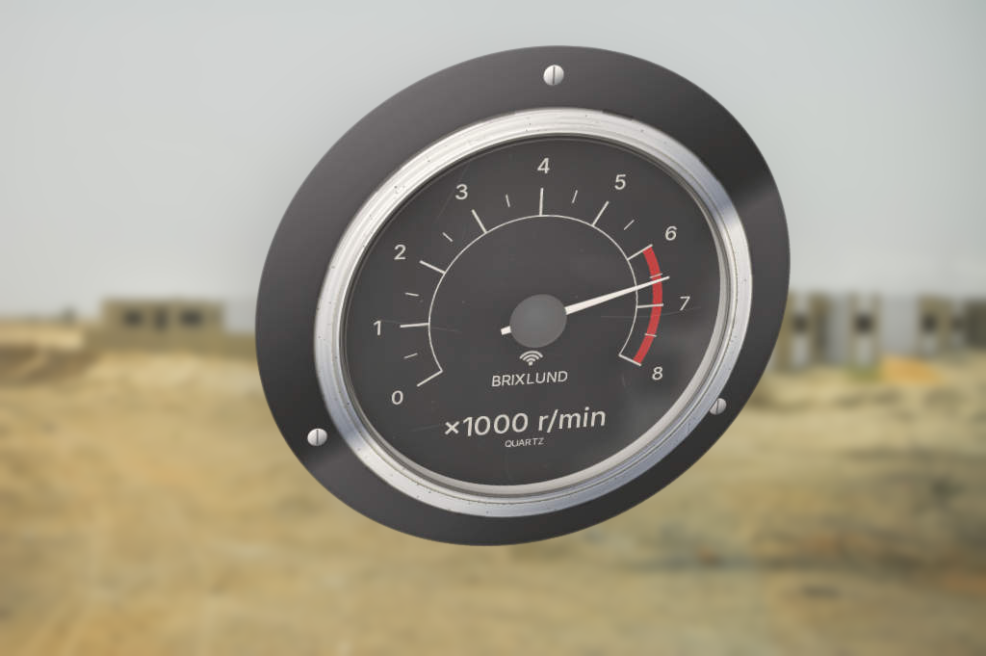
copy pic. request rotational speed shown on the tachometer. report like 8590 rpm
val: 6500 rpm
